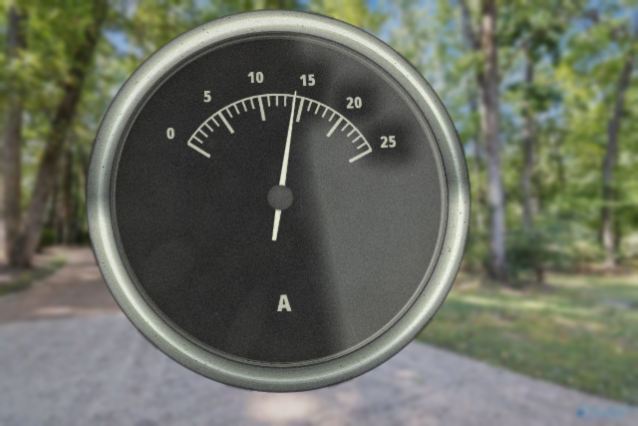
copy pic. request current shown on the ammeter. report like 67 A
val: 14 A
